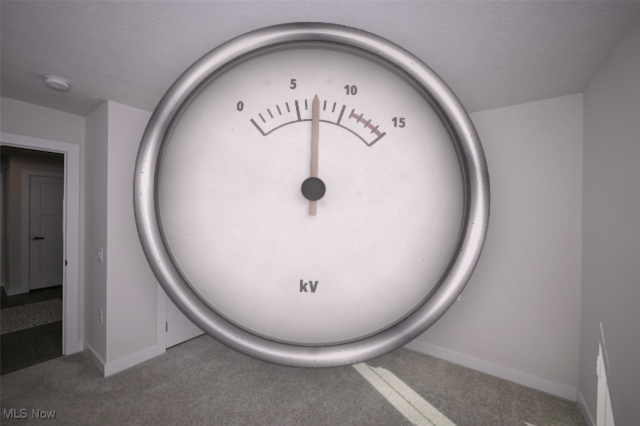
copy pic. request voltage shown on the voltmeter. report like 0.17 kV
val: 7 kV
